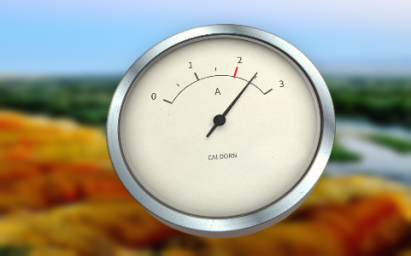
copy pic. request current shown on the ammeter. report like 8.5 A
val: 2.5 A
